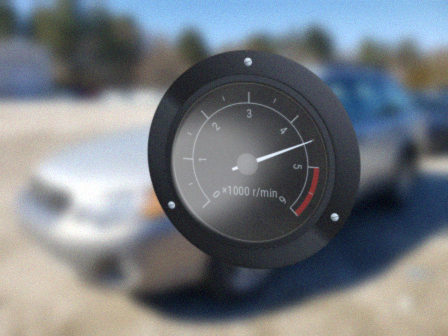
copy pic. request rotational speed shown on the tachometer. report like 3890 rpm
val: 4500 rpm
